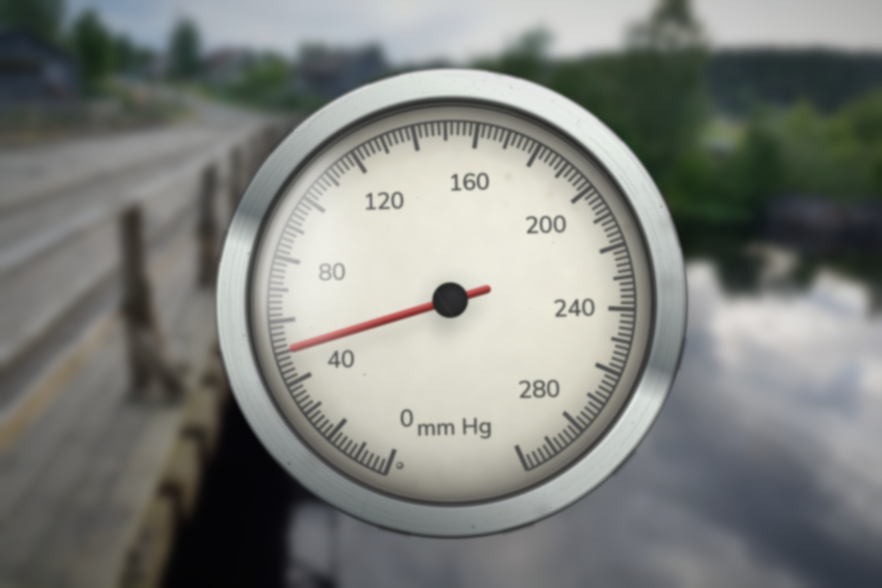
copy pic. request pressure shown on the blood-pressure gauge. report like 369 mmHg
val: 50 mmHg
